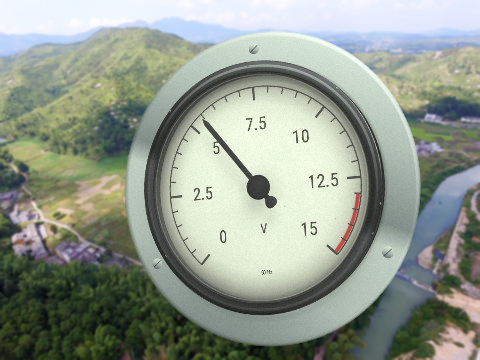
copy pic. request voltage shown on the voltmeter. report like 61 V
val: 5.5 V
